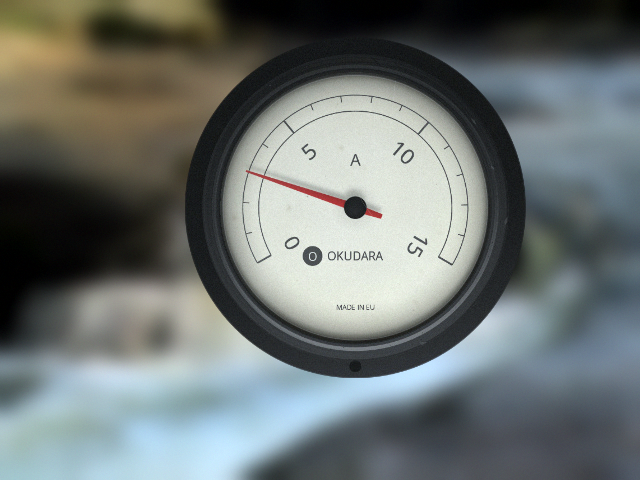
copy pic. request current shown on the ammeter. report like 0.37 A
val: 3 A
